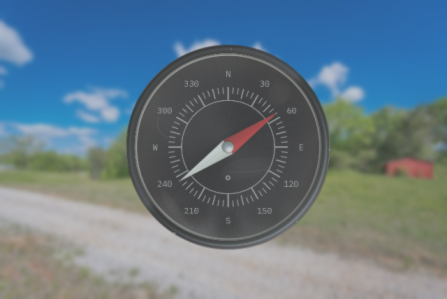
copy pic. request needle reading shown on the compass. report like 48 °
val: 55 °
